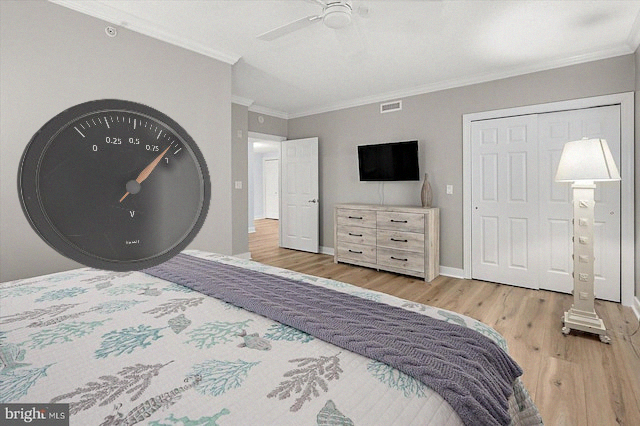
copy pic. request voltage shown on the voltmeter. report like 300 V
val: 0.9 V
